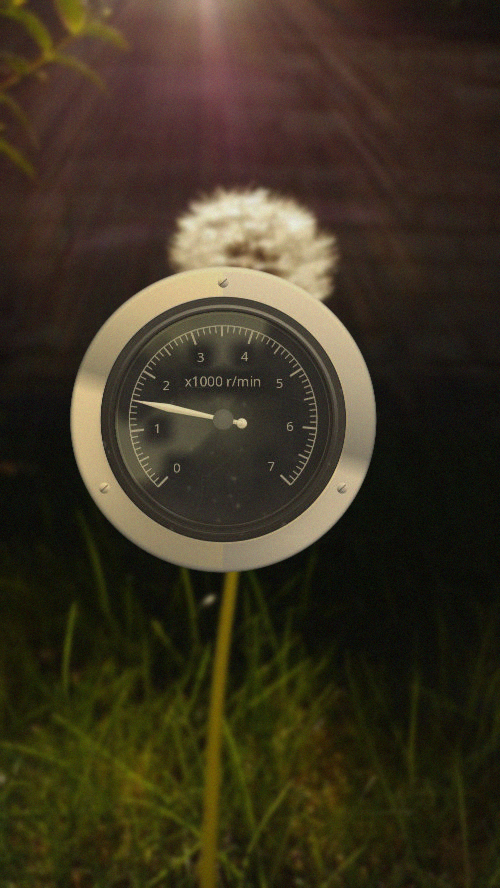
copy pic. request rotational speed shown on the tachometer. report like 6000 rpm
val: 1500 rpm
